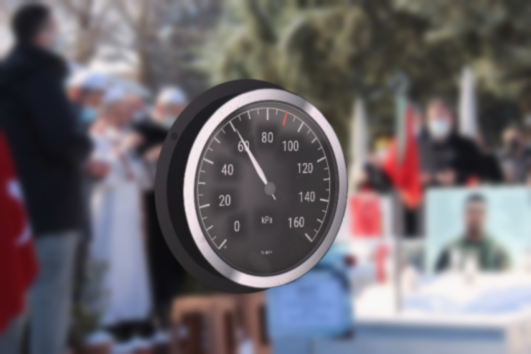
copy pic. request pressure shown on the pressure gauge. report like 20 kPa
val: 60 kPa
